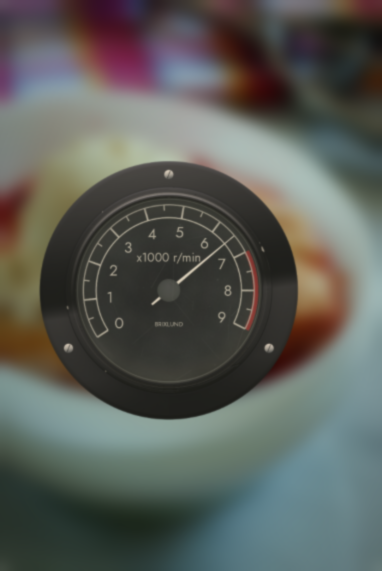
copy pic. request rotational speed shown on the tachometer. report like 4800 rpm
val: 6500 rpm
